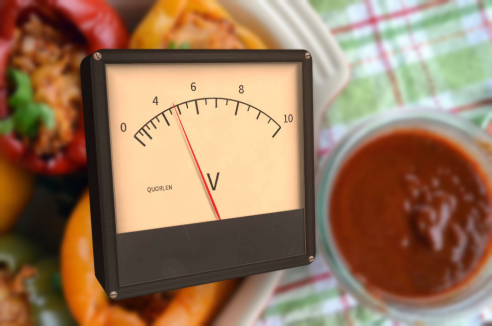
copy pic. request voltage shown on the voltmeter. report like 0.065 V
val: 4.75 V
